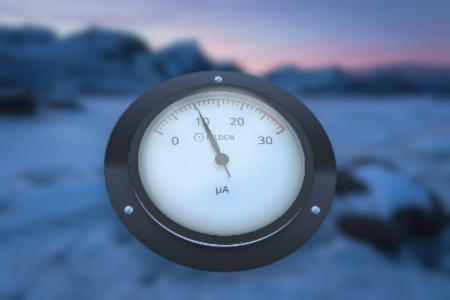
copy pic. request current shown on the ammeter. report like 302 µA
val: 10 µA
